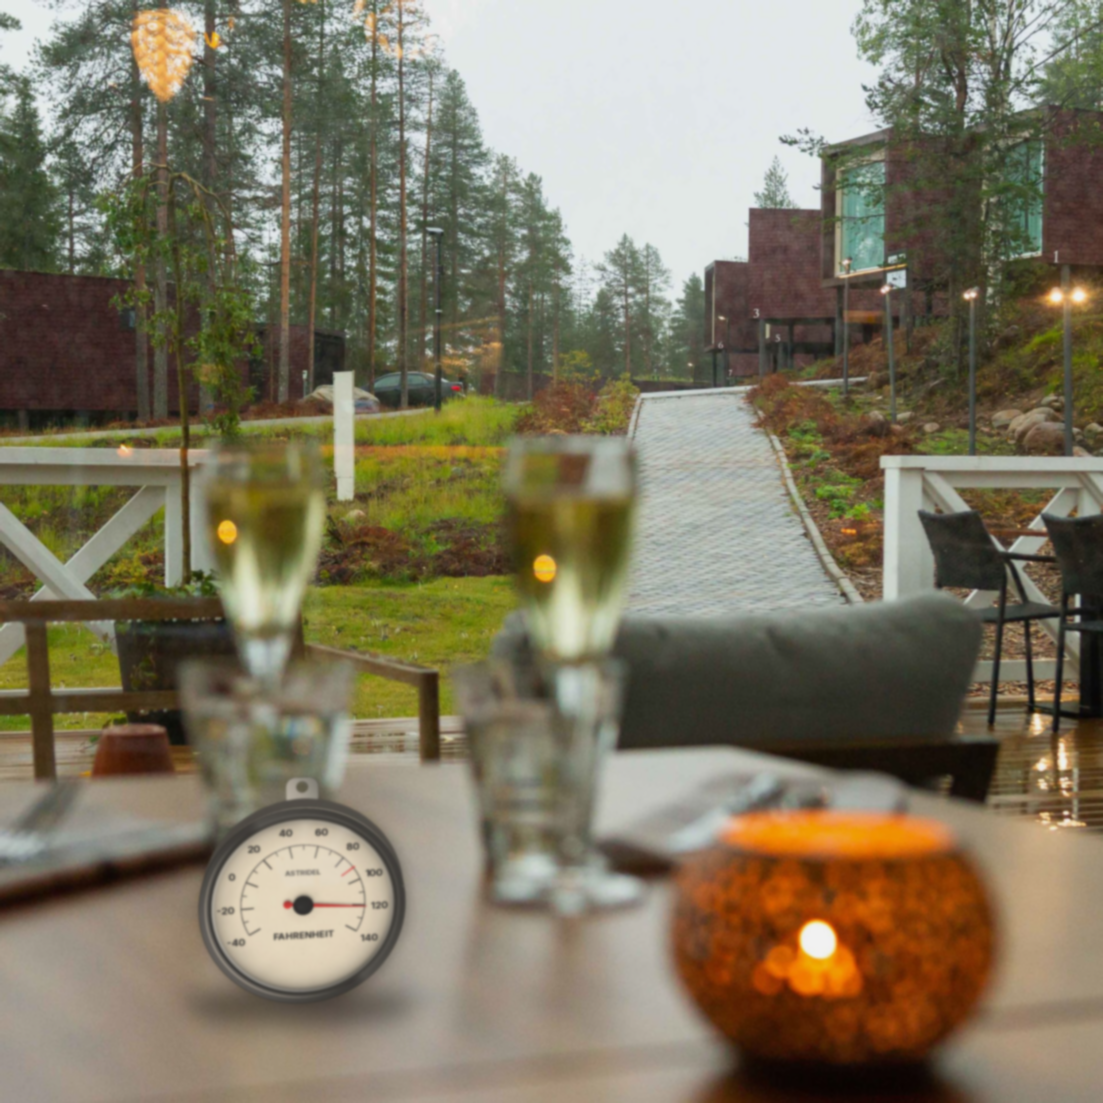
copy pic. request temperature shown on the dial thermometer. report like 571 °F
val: 120 °F
